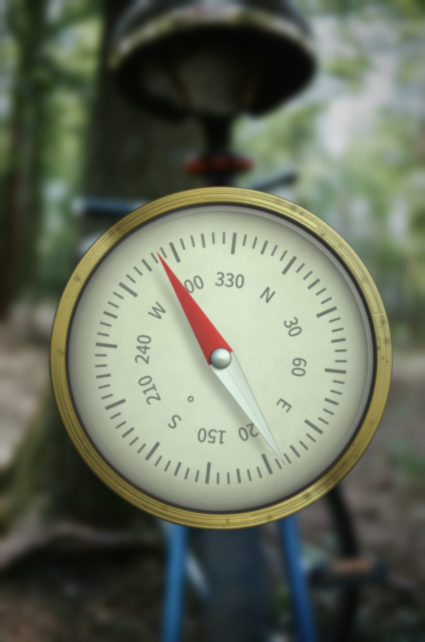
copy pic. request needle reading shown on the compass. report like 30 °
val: 292.5 °
